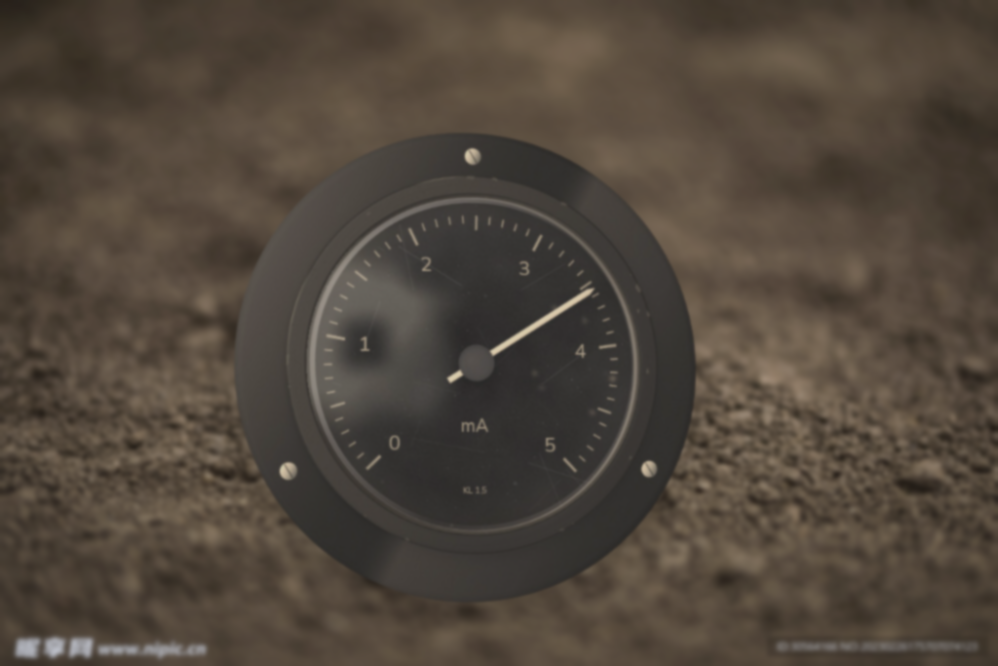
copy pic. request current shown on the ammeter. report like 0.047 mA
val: 3.55 mA
